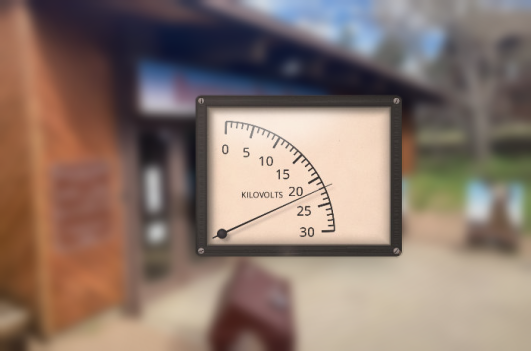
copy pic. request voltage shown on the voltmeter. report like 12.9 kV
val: 22 kV
